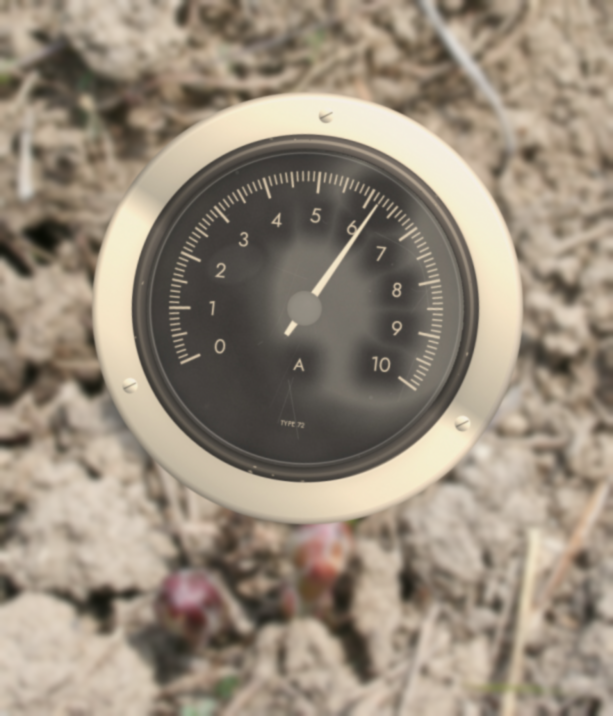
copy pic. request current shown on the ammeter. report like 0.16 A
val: 6.2 A
